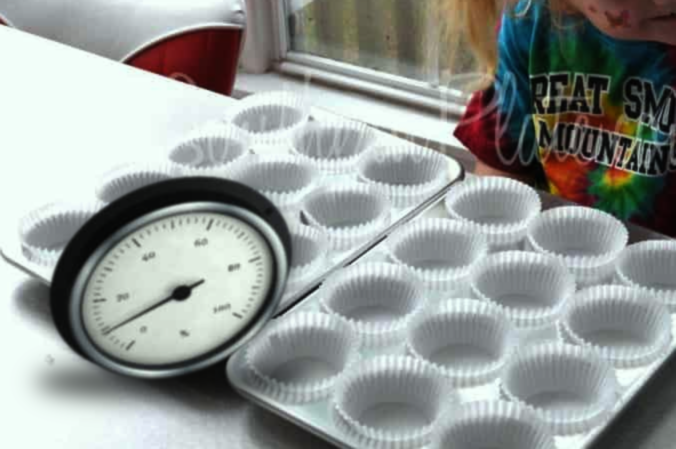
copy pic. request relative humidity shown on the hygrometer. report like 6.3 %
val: 10 %
